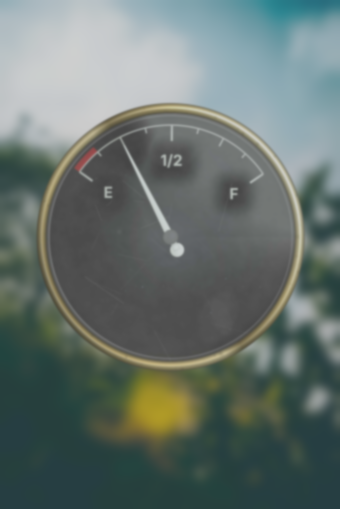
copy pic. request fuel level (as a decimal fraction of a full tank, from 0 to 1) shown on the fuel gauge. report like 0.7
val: 0.25
